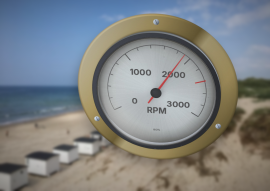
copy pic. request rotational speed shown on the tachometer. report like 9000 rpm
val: 1900 rpm
